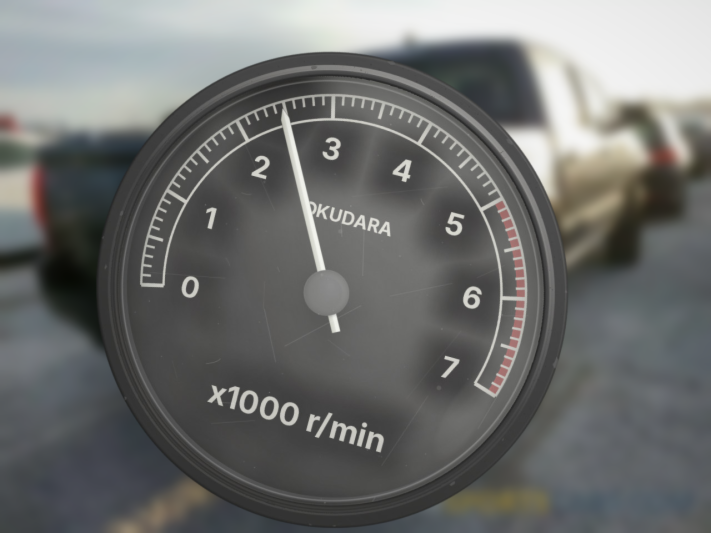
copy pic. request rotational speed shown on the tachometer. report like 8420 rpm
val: 2500 rpm
